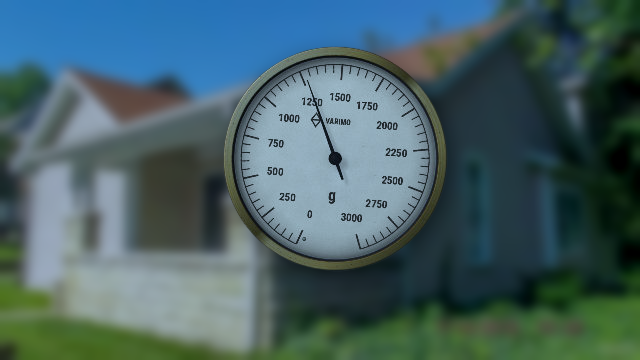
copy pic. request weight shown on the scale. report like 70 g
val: 1275 g
